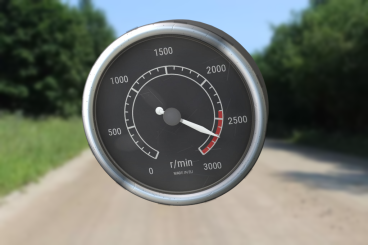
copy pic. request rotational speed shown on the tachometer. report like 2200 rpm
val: 2700 rpm
